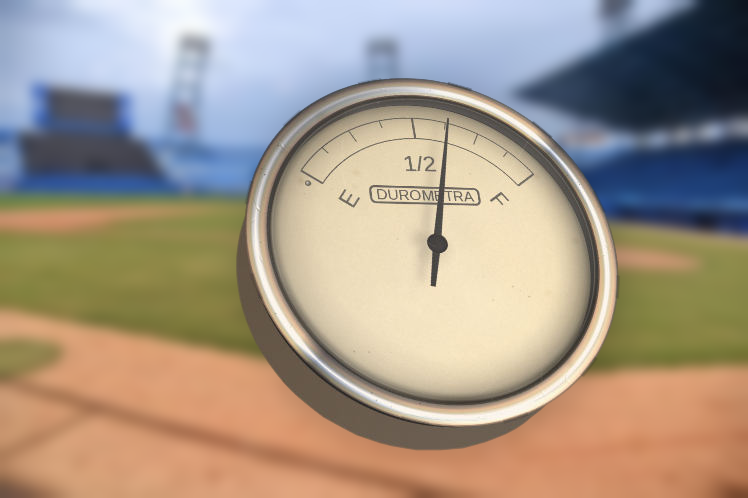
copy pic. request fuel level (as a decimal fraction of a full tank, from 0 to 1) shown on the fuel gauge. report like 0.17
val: 0.625
